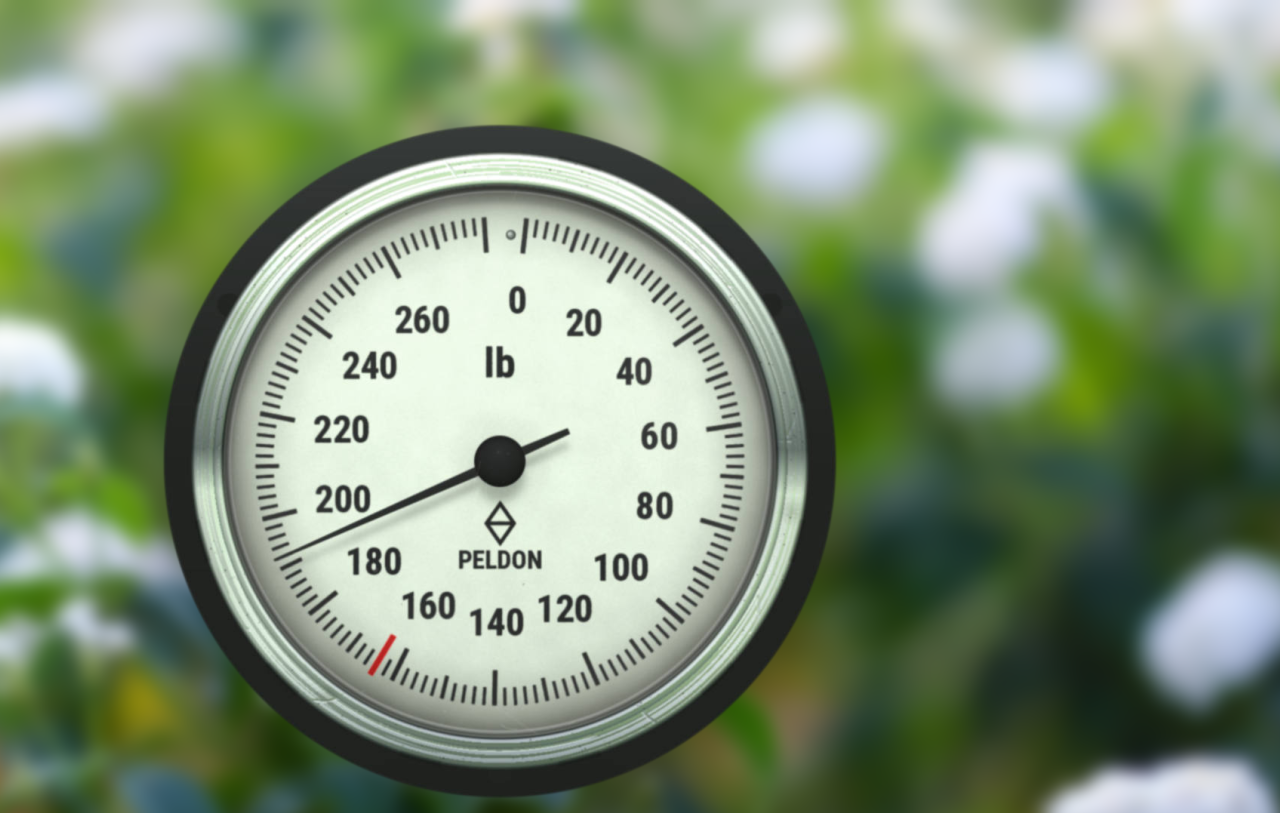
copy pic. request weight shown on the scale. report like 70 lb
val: 192 lb
